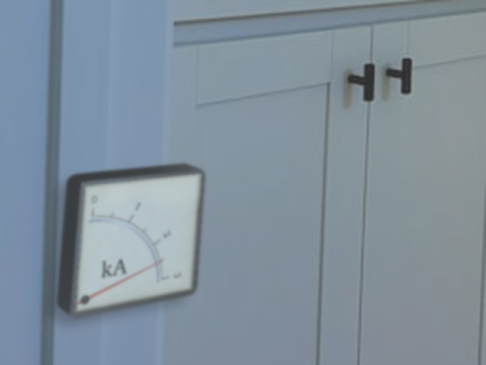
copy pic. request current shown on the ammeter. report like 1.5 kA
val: 2.5 kA
